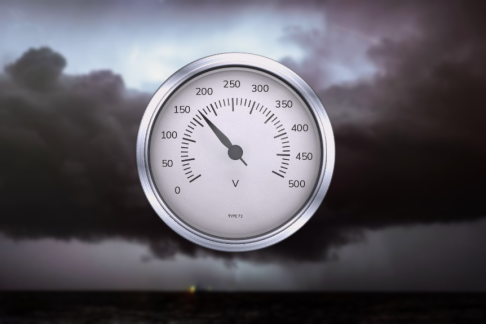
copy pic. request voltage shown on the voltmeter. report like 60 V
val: 170 V
